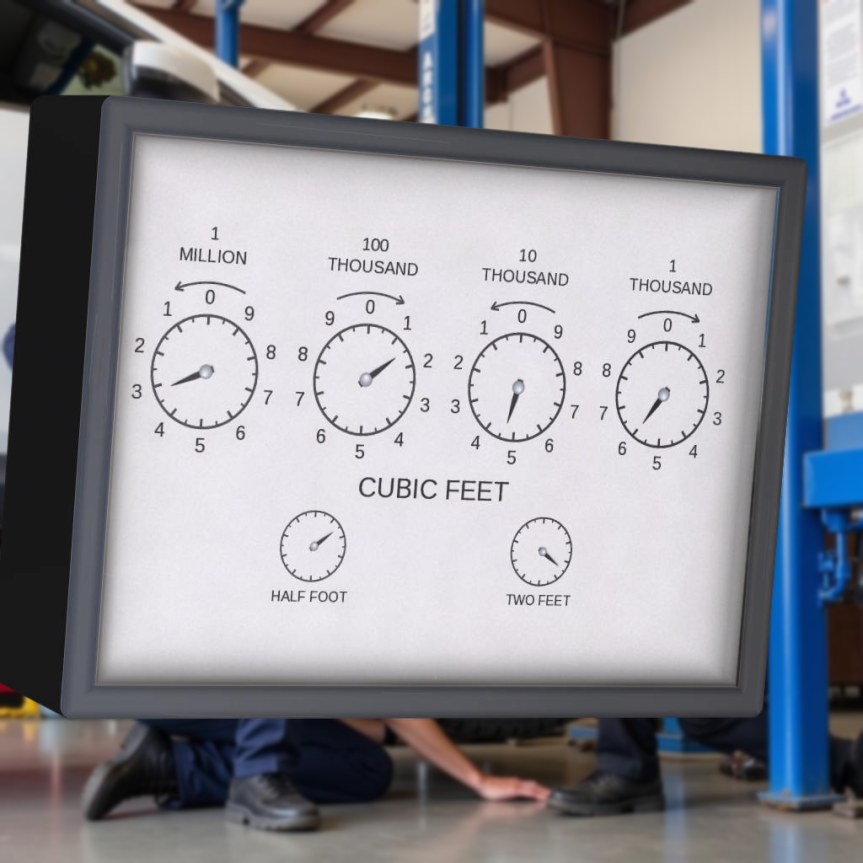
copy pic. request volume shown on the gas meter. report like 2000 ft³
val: 314600 ft³
